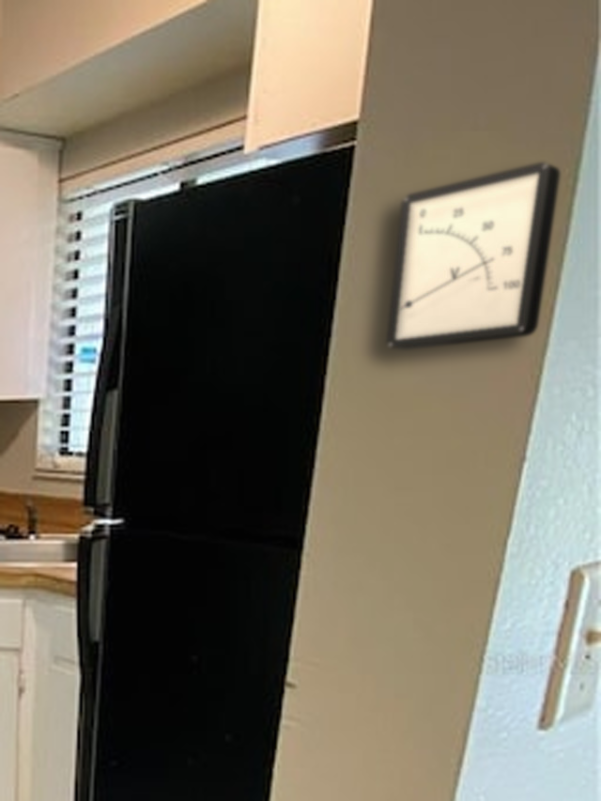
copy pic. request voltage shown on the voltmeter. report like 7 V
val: 75 V
